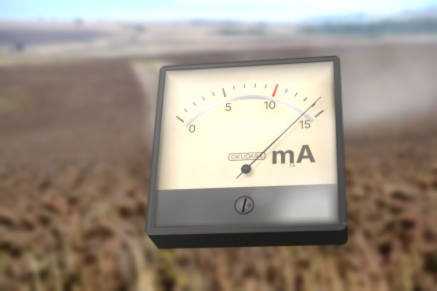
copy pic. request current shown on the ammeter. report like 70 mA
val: 14 mA
